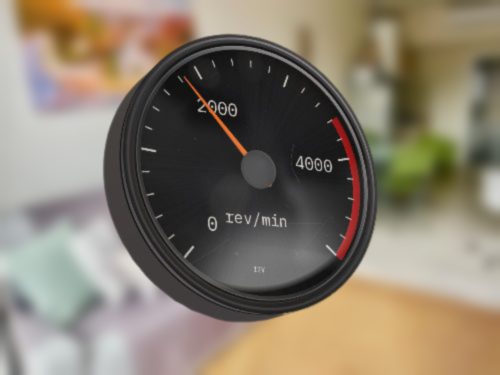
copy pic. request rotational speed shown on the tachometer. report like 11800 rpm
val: 1800 rpm
